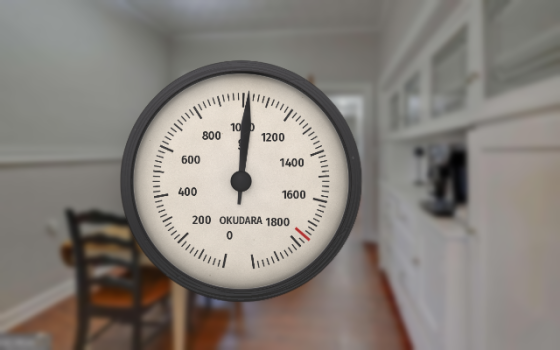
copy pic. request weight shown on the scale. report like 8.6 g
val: 1020 g
